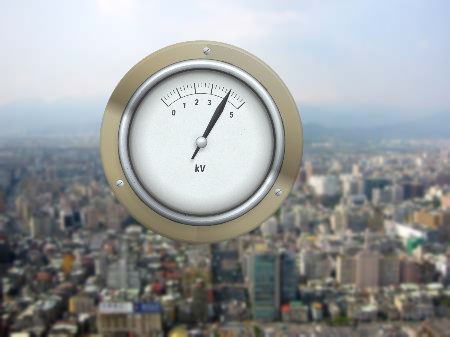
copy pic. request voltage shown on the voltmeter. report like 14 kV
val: 4 kV
